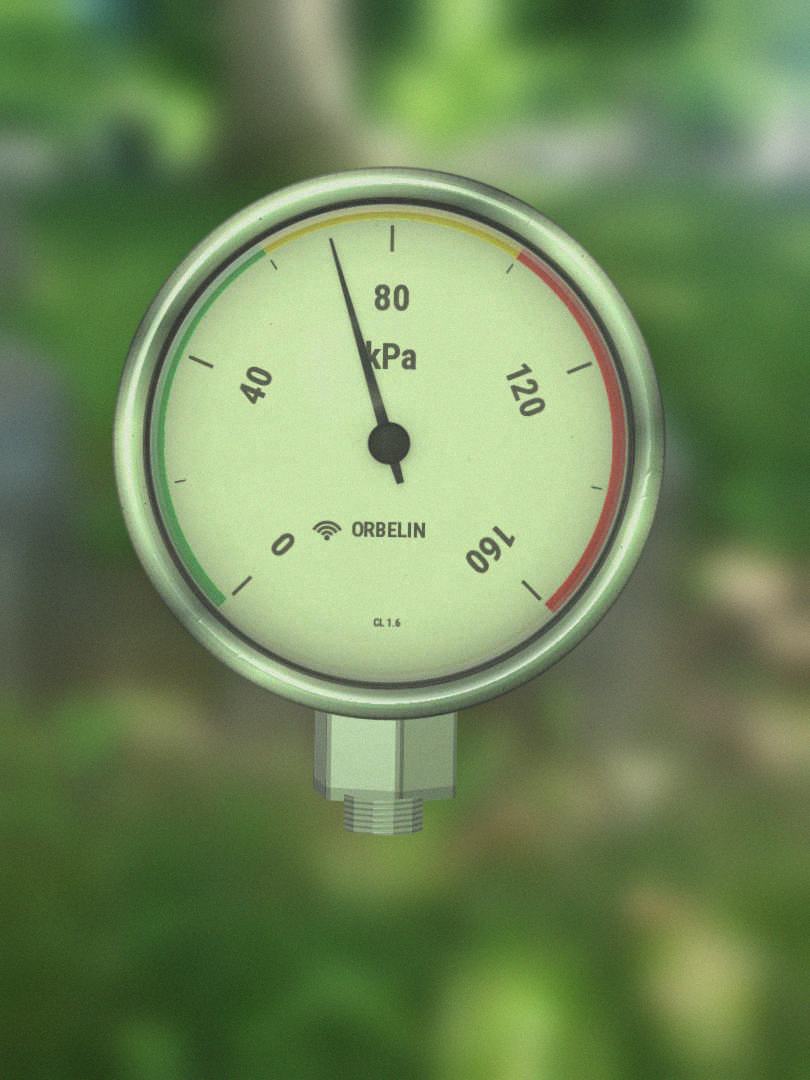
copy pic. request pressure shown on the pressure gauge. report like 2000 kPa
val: 70 kPa
